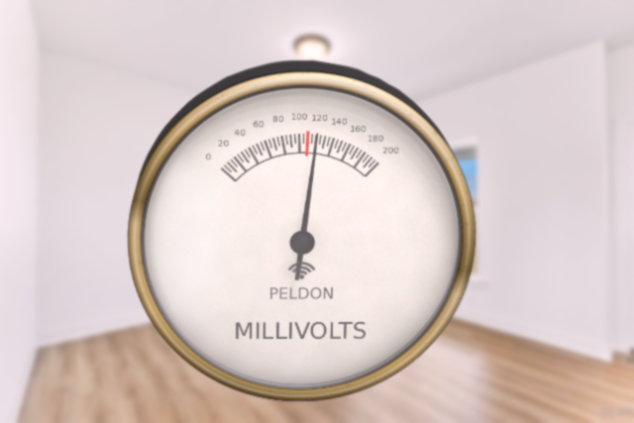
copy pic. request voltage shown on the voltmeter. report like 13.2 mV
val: 120 mV
